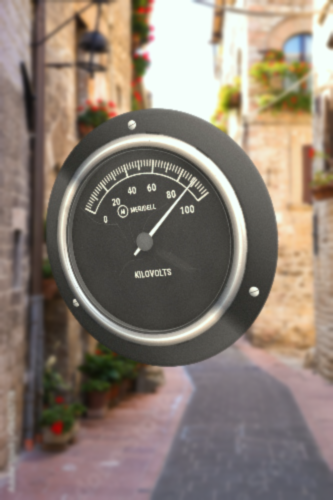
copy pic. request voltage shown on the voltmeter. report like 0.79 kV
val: 90 kV
